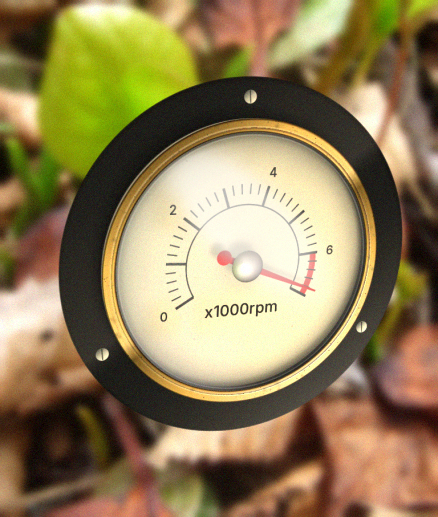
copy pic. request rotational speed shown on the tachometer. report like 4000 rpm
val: 6800 rpm
